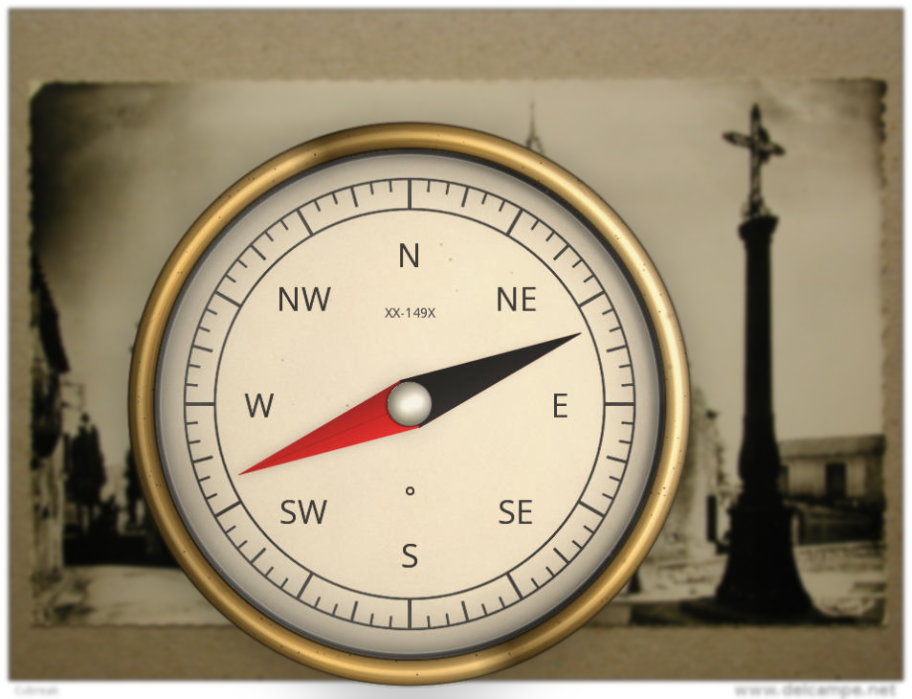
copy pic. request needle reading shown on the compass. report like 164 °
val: 247.5 °
